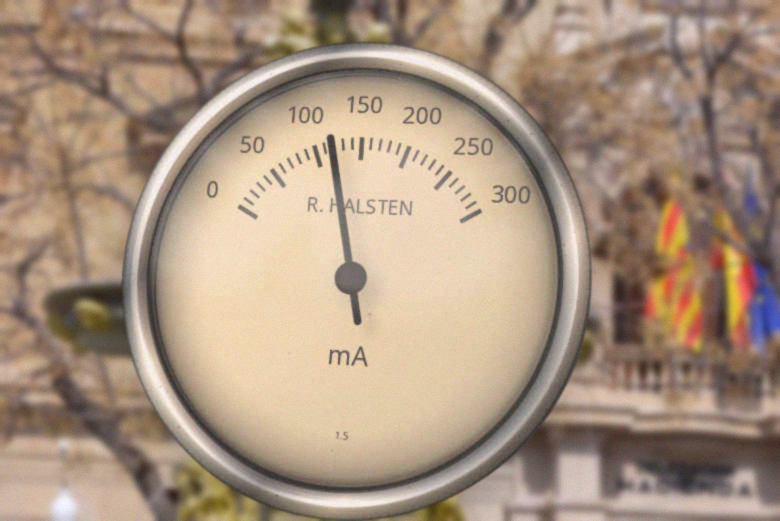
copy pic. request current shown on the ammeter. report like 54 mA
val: 120 mA
